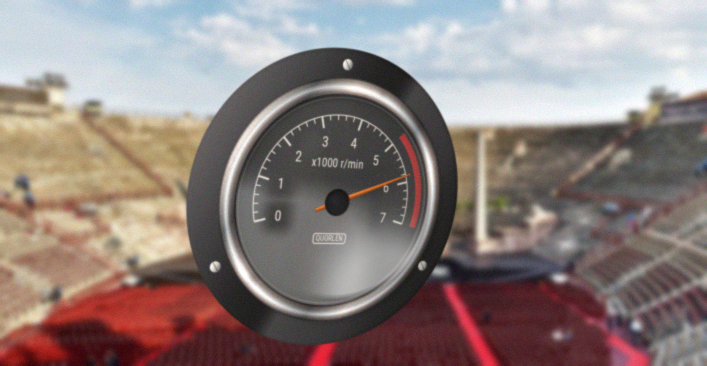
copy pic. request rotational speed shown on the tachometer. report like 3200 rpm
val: 5800 rpm
